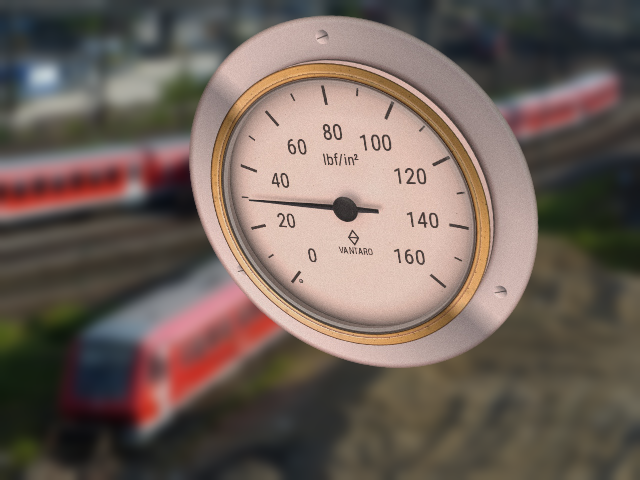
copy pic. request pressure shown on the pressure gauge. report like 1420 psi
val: 30 psi
